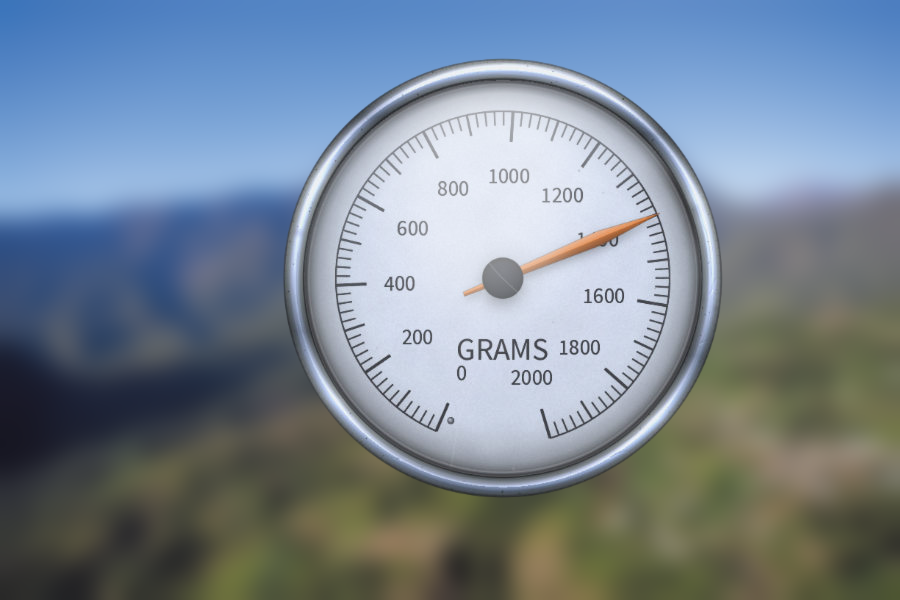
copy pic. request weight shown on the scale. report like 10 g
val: 1400 g
